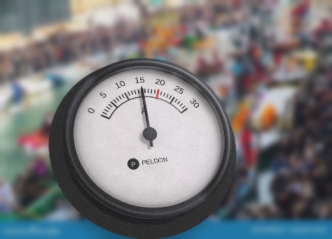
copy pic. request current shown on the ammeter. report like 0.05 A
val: 15 A
